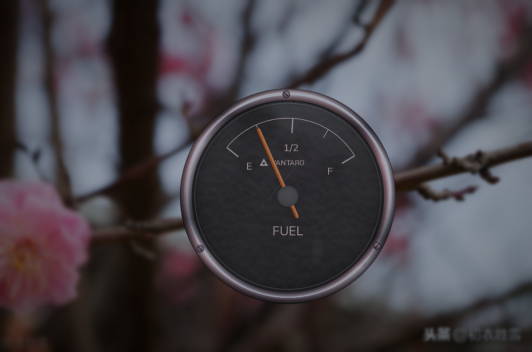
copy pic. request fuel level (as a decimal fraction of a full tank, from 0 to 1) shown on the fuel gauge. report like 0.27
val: 0.25
